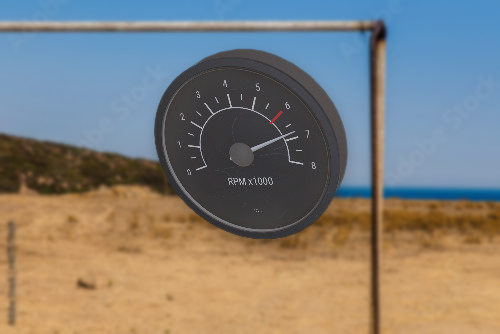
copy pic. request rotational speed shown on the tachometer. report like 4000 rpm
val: 6750 rpm
